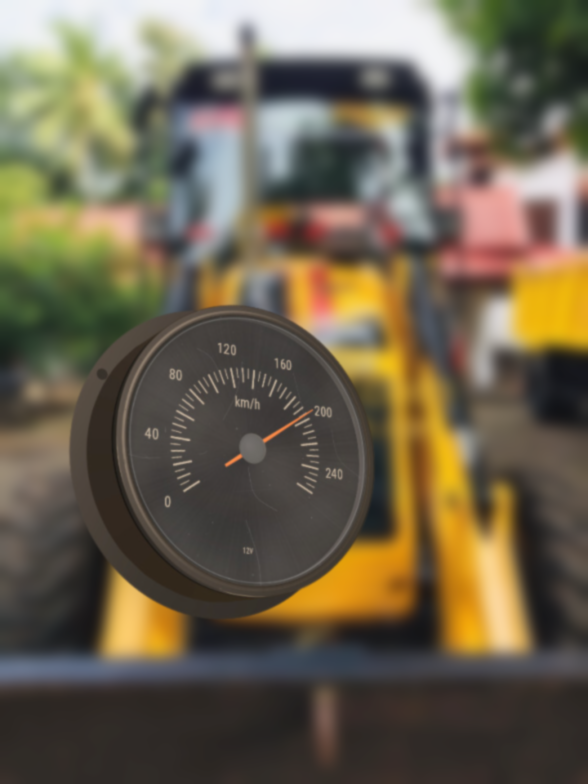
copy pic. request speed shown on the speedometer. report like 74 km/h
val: 195 km/h
